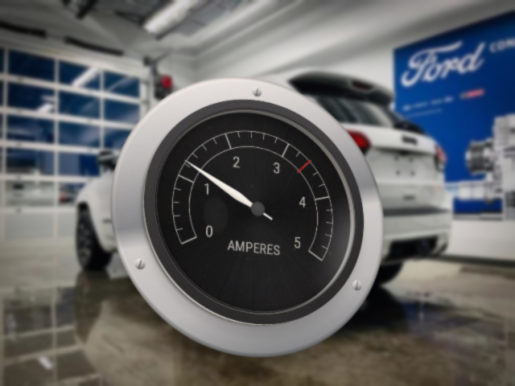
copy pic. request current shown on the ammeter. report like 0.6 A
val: 1.2 A
